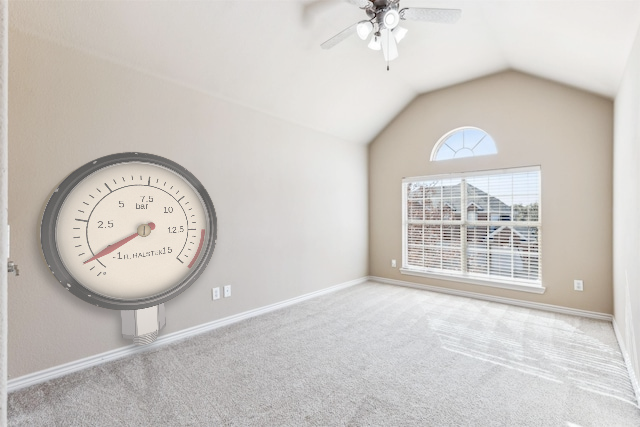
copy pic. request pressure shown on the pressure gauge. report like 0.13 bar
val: 0 bar
